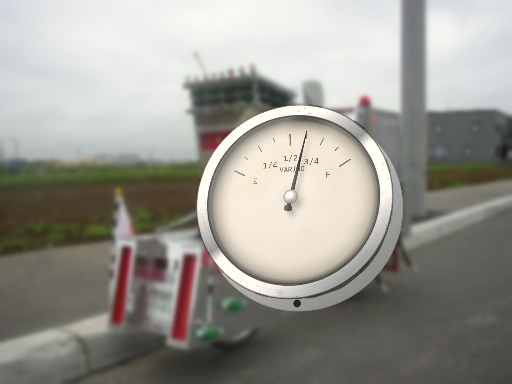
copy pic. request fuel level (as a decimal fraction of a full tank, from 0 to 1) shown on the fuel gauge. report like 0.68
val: 0.625
